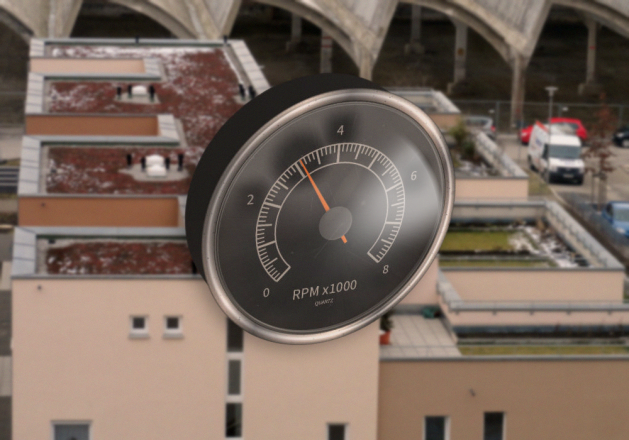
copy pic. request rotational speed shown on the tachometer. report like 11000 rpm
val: 3100 rpm
